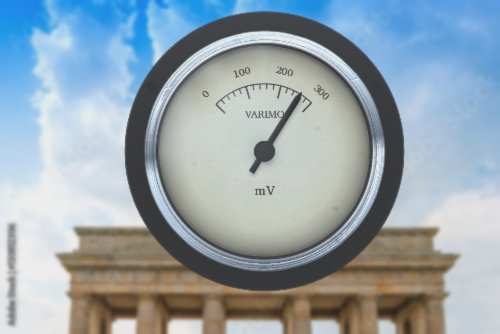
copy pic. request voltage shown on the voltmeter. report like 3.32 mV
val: 260 mV
